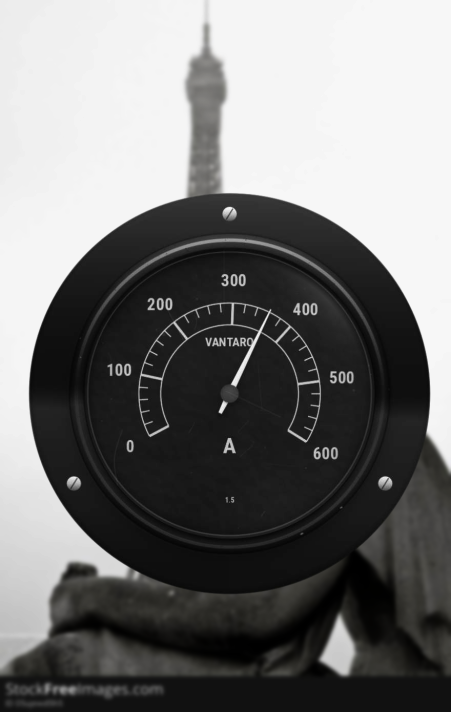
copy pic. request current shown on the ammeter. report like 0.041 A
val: 360 A
